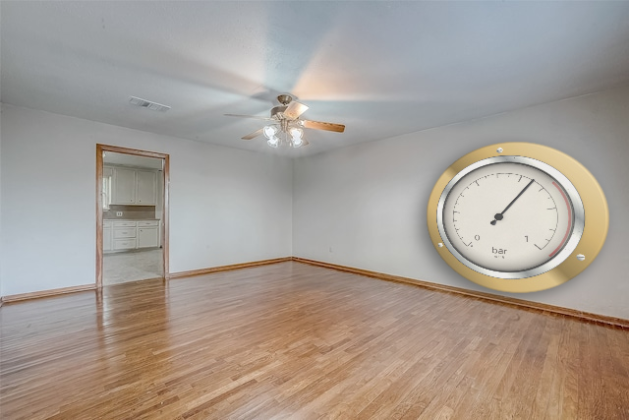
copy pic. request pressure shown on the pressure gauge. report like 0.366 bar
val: 0.65 bar
